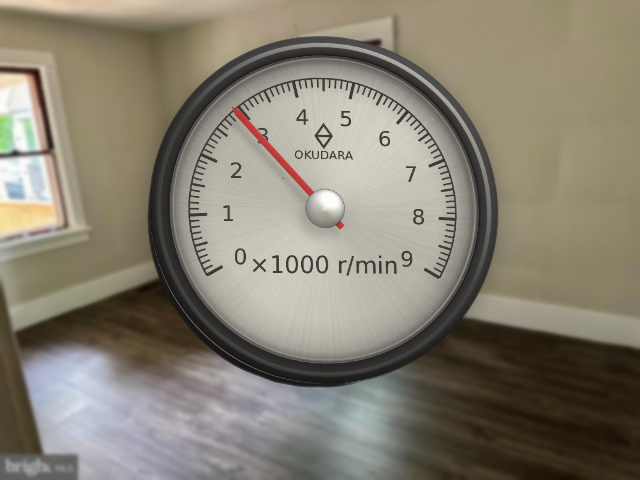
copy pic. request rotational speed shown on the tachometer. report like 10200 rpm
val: 2900 rpm
